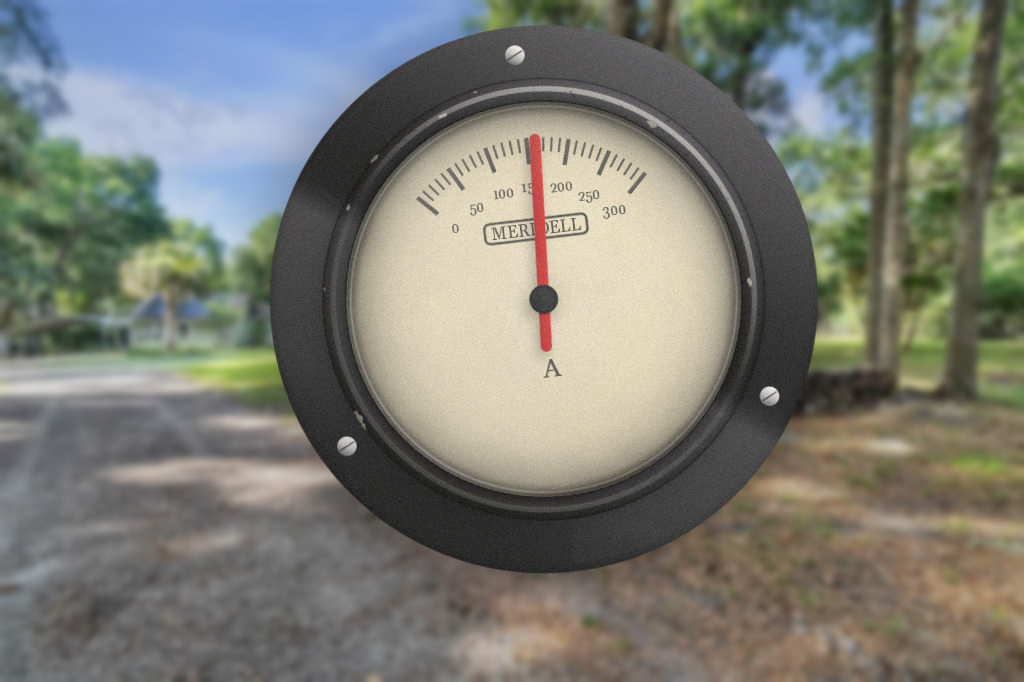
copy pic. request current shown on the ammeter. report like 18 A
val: 160 A
